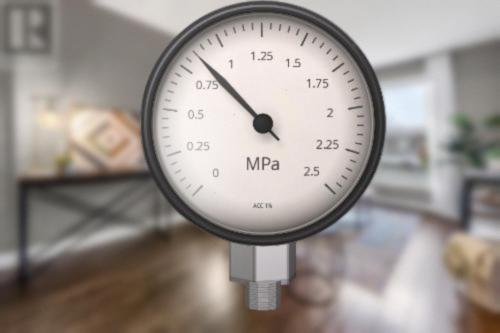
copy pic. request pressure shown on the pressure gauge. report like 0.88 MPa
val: 0.85 MPa
